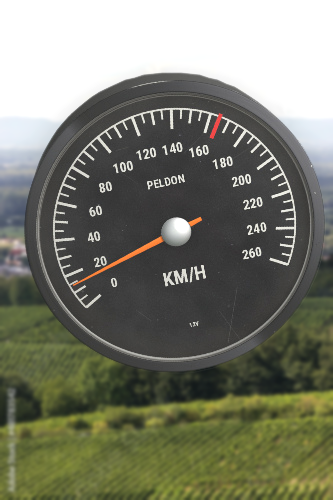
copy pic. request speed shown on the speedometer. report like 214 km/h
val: 15 km/h
